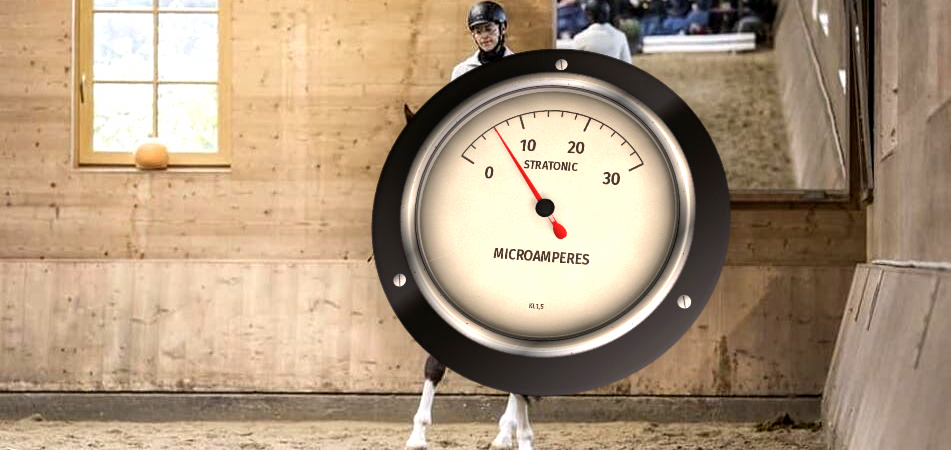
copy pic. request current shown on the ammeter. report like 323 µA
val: 6 µA
